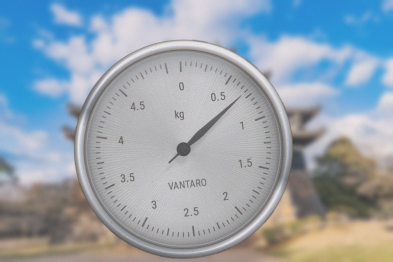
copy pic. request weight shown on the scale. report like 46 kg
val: 0.7 kg
